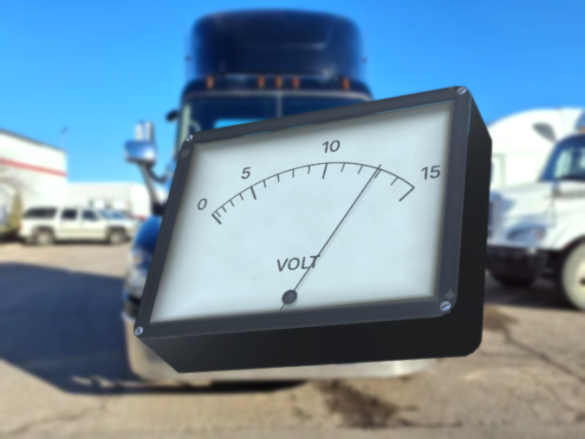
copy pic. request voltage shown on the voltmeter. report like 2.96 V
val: 13 V
